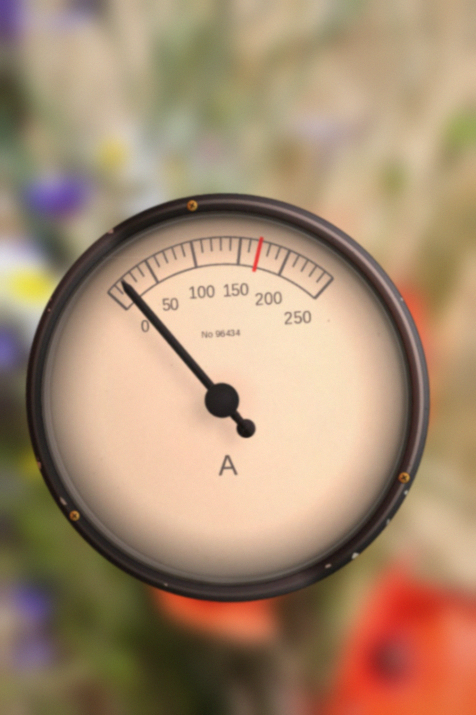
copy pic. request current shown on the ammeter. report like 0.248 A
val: 20 A
